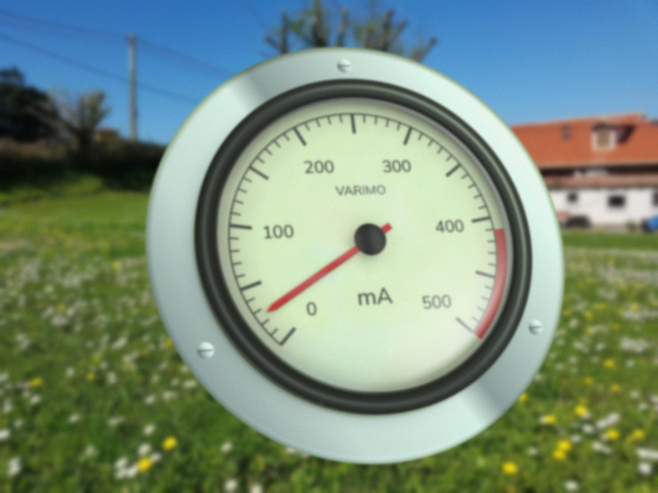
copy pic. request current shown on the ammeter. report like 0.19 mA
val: 25 mA
